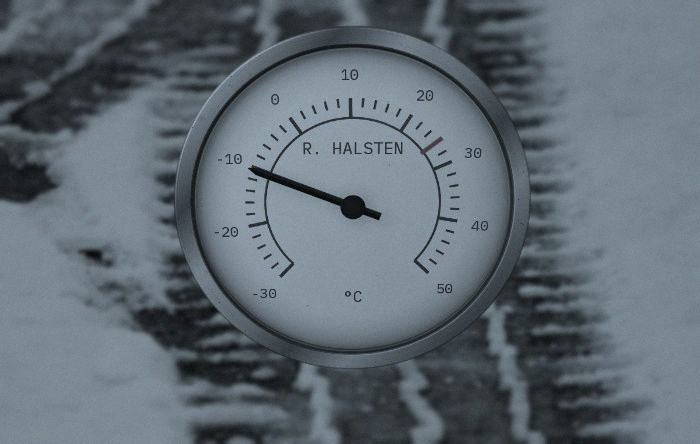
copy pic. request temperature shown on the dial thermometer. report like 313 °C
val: -10 °C
